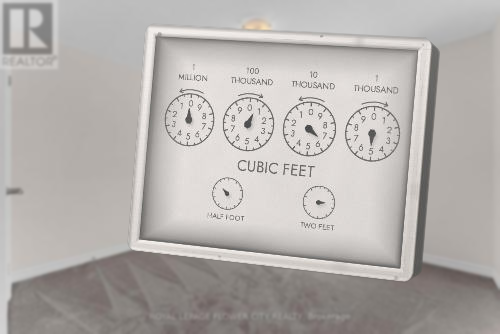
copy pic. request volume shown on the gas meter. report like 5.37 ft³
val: 6500 ft³
